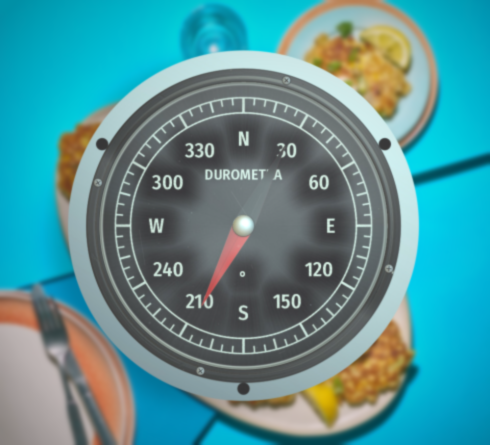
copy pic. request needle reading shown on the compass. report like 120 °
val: 207.5 °
